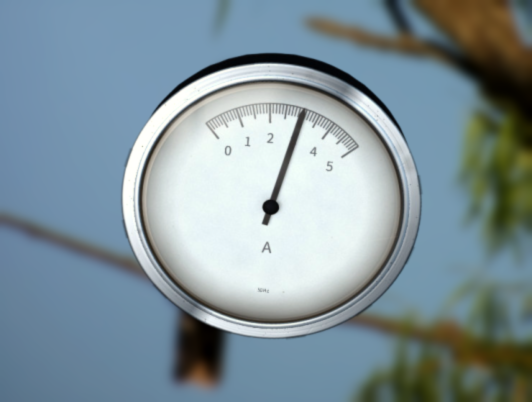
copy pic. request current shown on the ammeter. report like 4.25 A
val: 3 A
